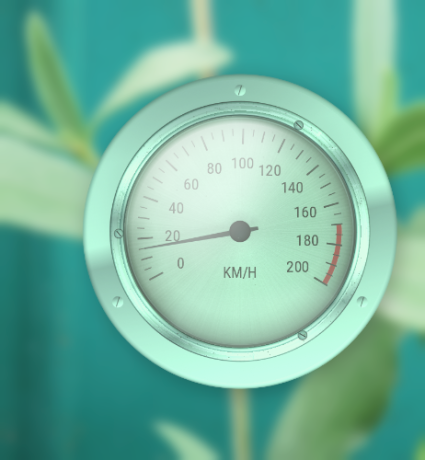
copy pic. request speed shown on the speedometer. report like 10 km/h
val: 15 km/h
